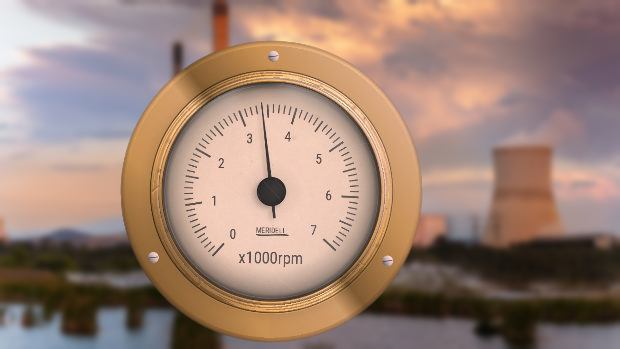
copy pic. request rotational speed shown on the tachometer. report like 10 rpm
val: 3400 rpm
